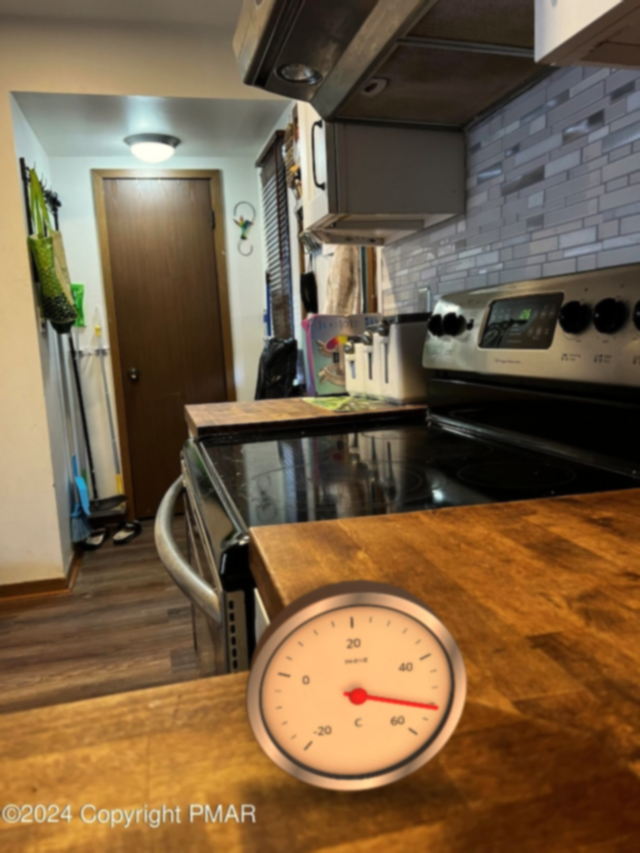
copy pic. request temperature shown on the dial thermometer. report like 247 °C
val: 52 °C
